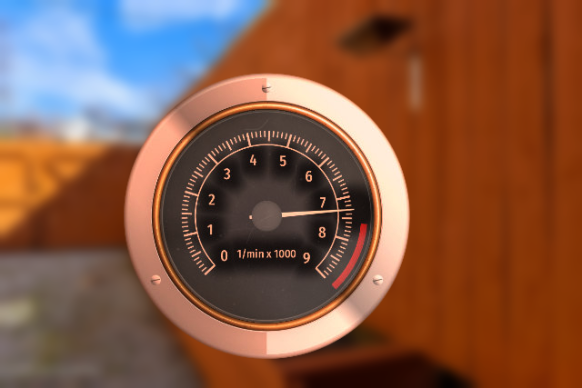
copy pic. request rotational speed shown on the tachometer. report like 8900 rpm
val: 7300 rpm
